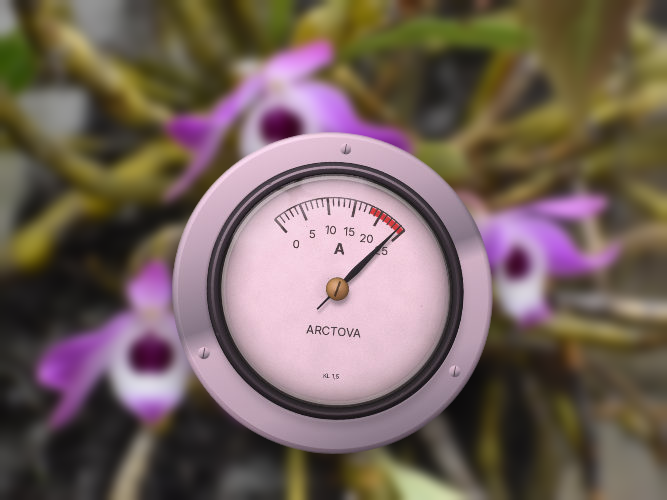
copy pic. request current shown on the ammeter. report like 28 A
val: 24 A
